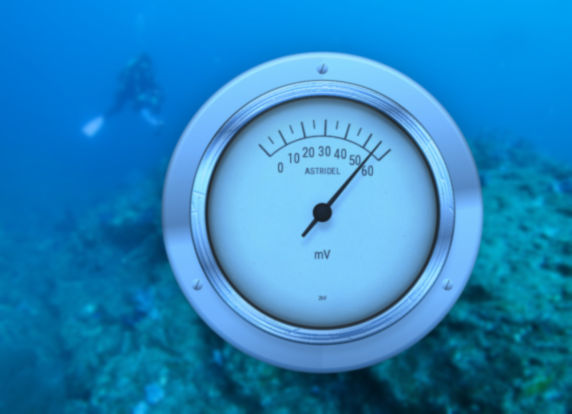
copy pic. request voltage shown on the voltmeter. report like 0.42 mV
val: 55 mV
